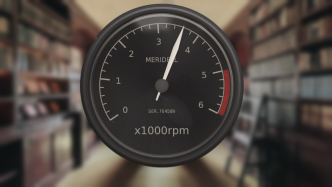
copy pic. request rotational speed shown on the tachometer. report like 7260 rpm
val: 3600 rpm
